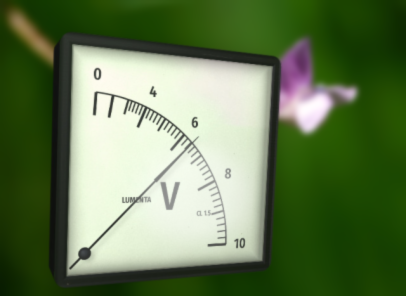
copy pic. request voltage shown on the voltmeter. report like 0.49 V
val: 6.4 V
